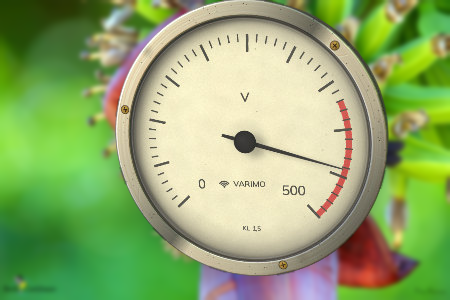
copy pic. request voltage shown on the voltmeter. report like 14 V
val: 440 V
